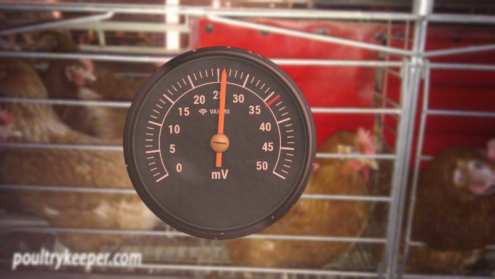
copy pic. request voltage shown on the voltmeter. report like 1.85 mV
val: 26 mV
